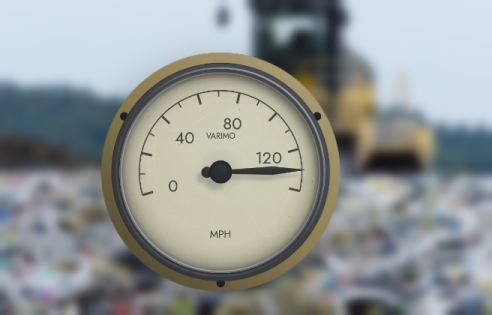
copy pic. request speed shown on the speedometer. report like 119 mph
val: 130 mph
